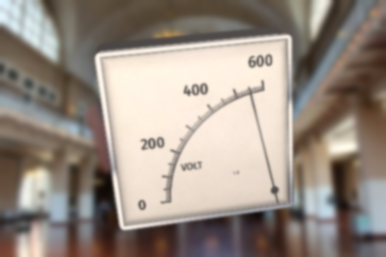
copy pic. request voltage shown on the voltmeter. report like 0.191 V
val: 550 V
